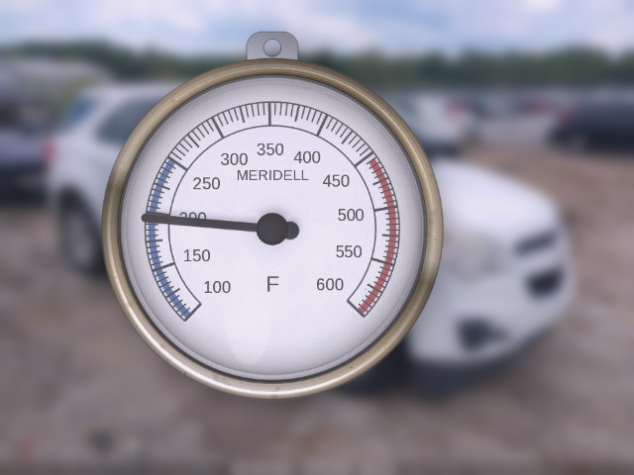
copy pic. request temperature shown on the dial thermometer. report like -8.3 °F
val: 195 °F
